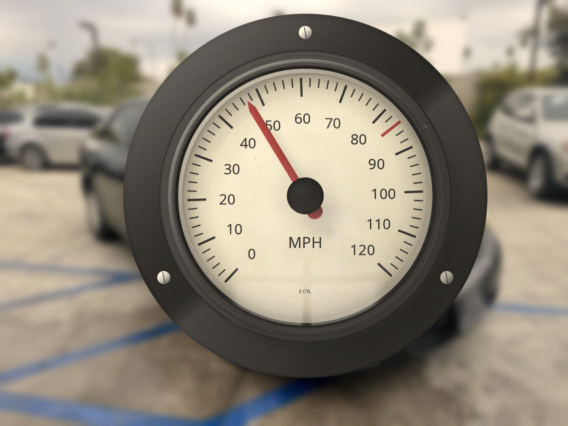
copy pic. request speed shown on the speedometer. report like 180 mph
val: 47 mph
